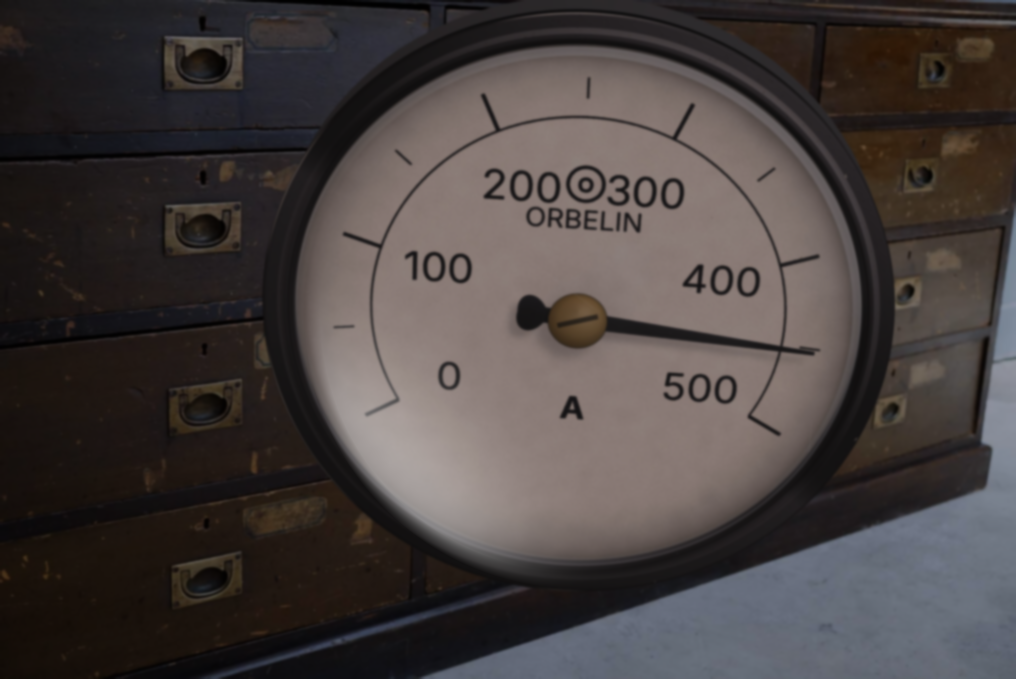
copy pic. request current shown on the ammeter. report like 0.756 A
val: 450 A
